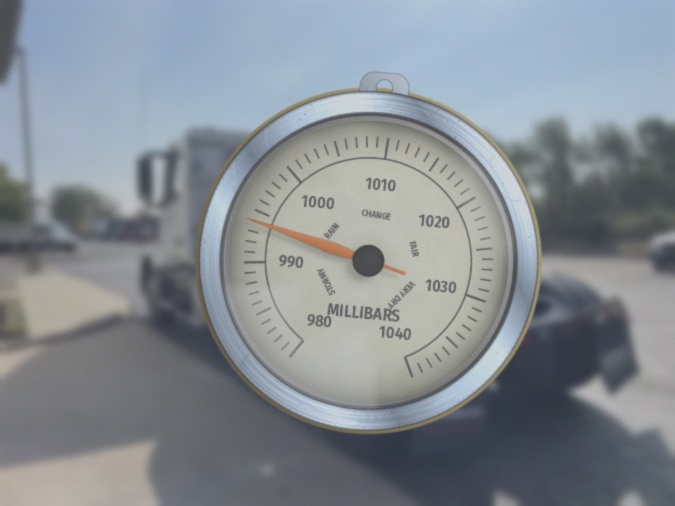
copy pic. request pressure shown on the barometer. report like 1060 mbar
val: 994 mbar
